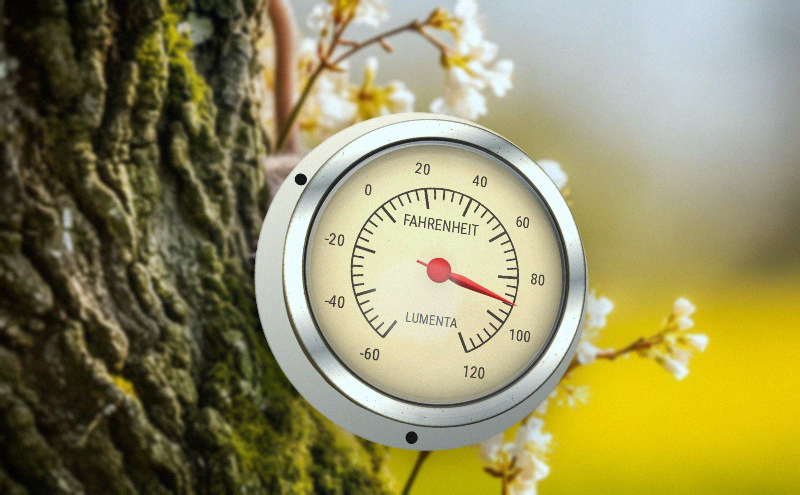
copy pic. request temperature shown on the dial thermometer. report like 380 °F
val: 92 °F
